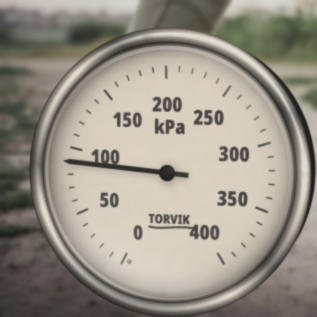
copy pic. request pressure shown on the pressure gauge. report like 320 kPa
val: 90 kPa
